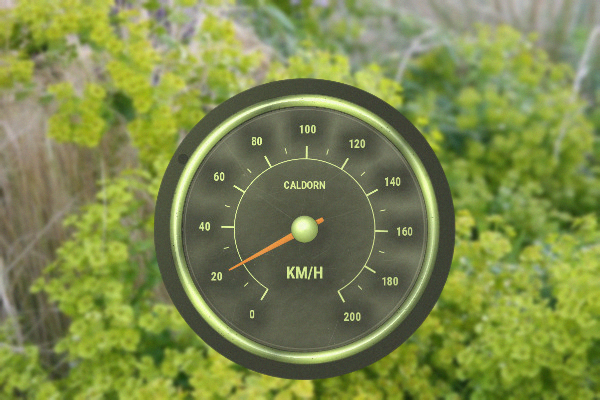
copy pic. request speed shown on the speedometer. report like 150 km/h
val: 20 km/h
